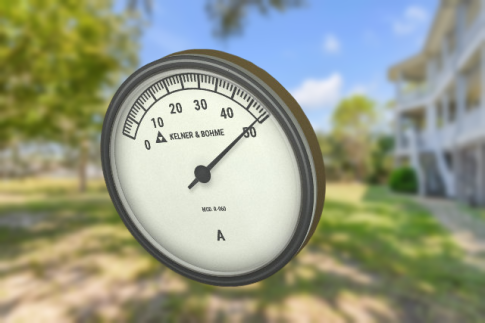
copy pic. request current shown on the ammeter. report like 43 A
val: 49 A
